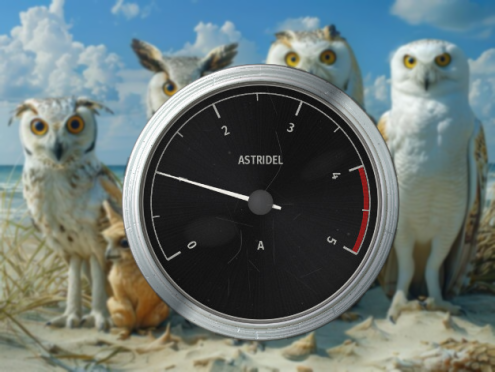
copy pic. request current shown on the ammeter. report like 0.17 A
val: 1 A
